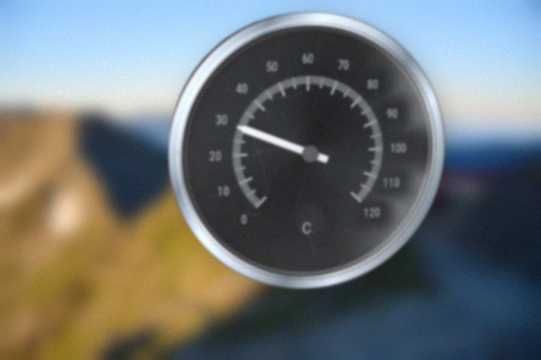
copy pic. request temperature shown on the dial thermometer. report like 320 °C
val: 30 °C
